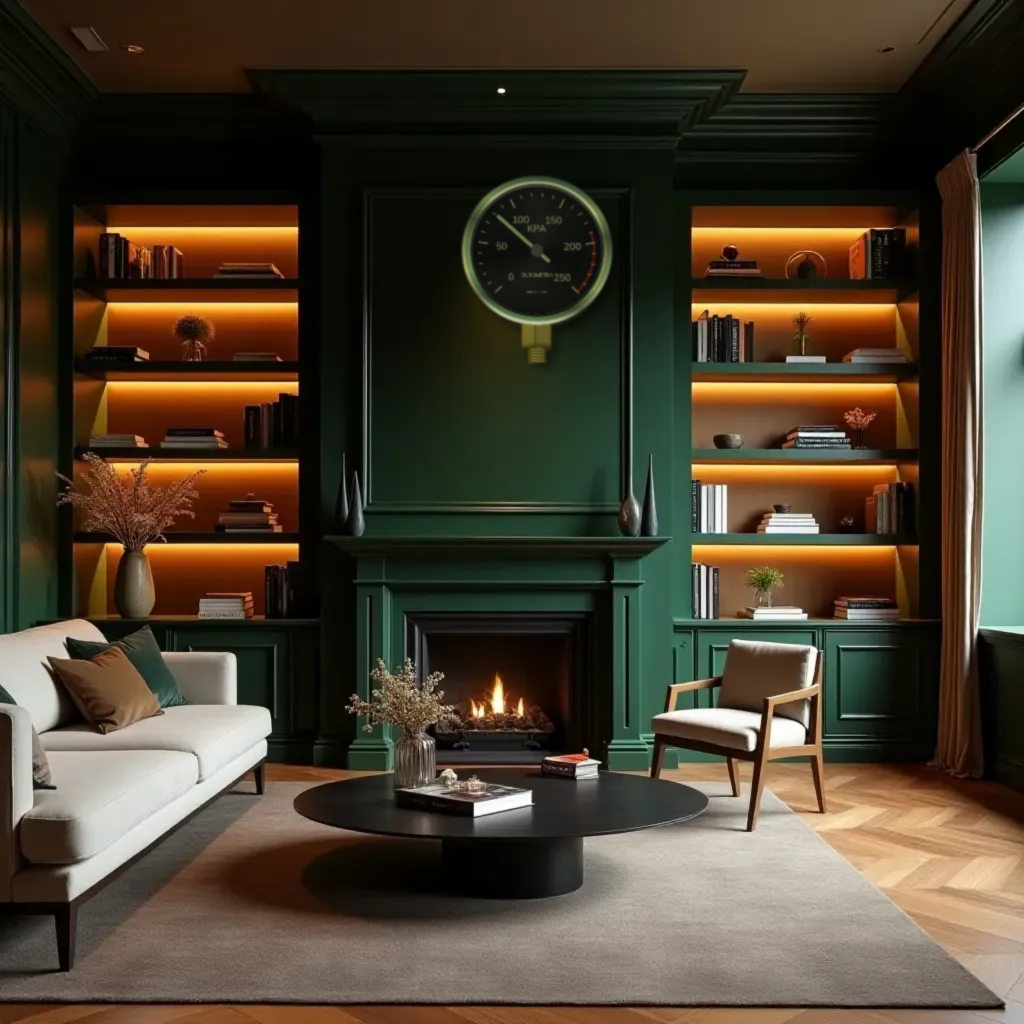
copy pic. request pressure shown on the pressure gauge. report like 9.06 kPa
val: 80 kPa
